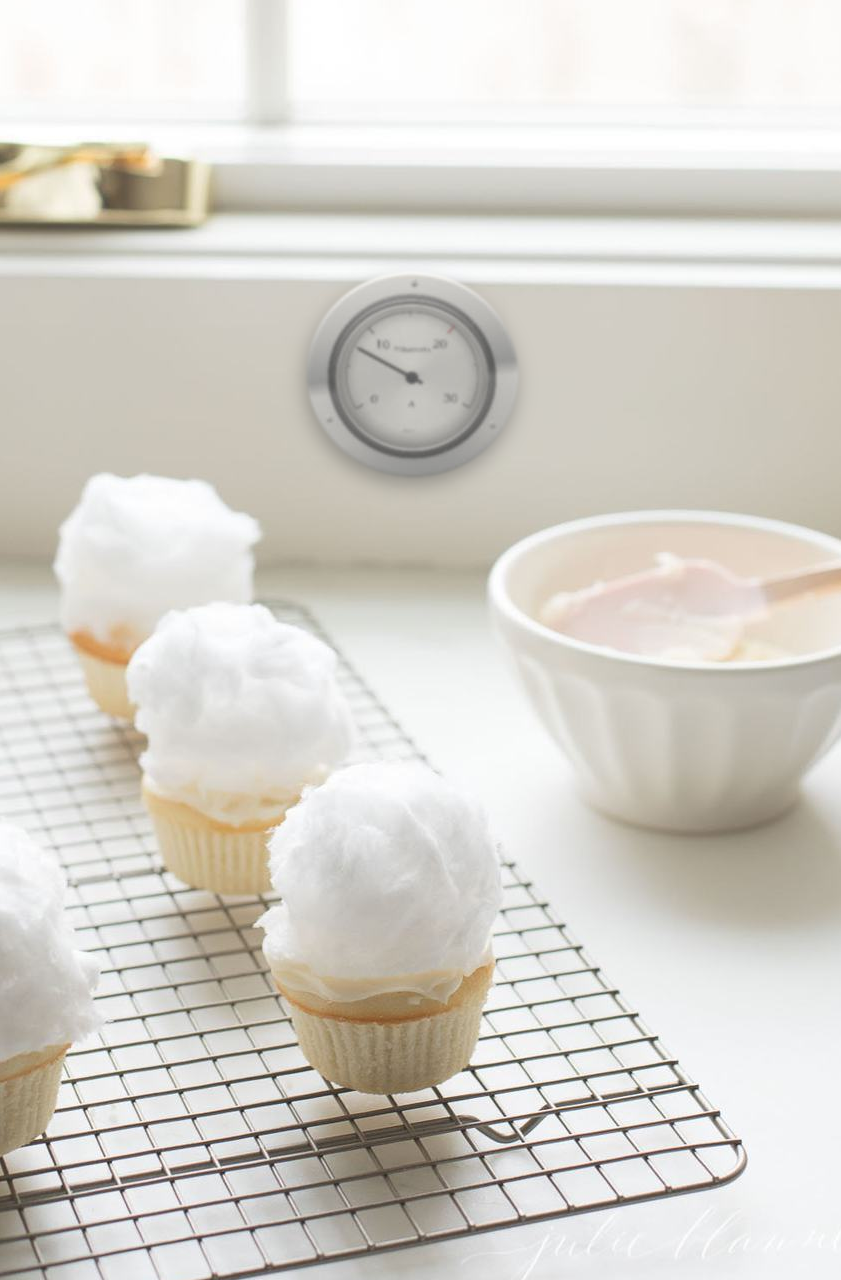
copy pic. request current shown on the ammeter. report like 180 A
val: 7.5 A
